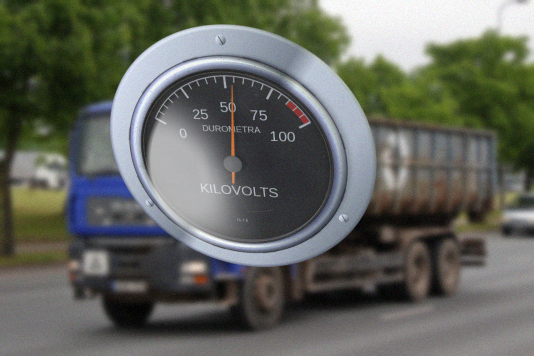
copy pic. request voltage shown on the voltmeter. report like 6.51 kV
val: 55 kV
